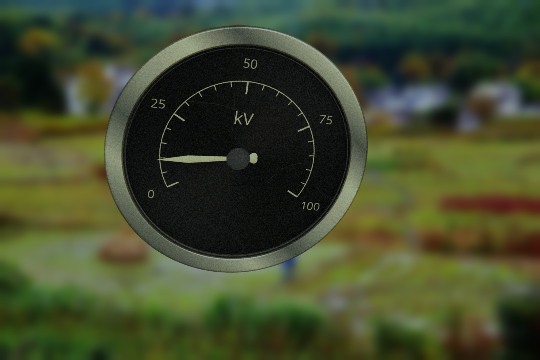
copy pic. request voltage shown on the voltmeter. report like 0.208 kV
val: 10 kV
